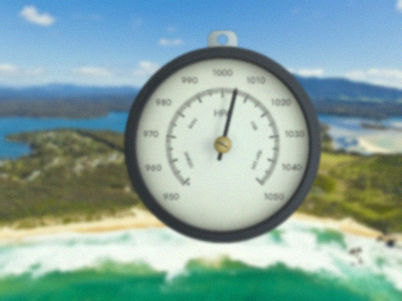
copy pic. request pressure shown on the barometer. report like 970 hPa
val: 1005 hPa
